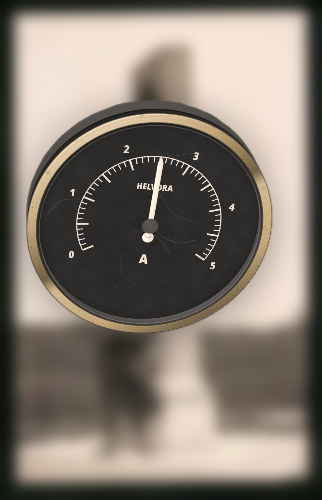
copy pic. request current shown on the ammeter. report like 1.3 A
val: 2.5 A
